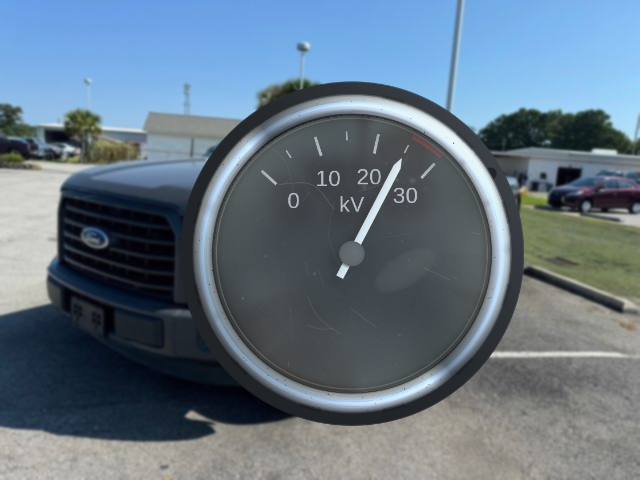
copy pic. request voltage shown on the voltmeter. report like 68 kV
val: 25 kV
